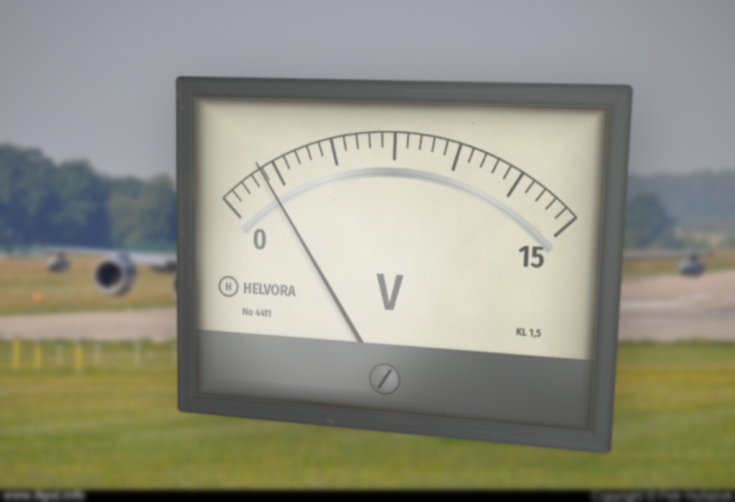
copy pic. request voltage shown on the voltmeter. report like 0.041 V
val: 2 V
